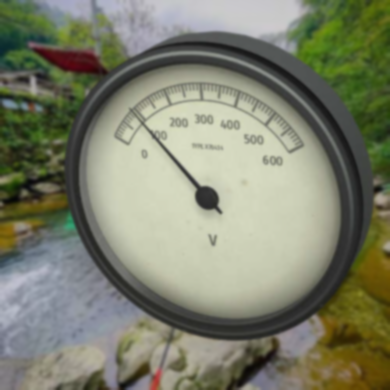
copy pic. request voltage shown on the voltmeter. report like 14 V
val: 100 V
